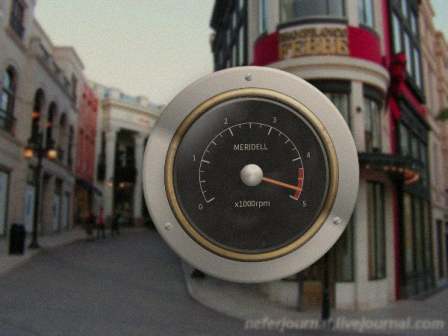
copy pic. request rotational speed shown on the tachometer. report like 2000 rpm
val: 4750 rpm
